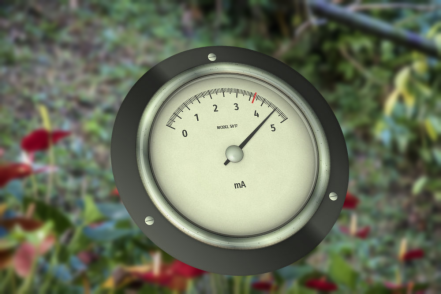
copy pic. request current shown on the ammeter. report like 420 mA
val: 4.5 mA
